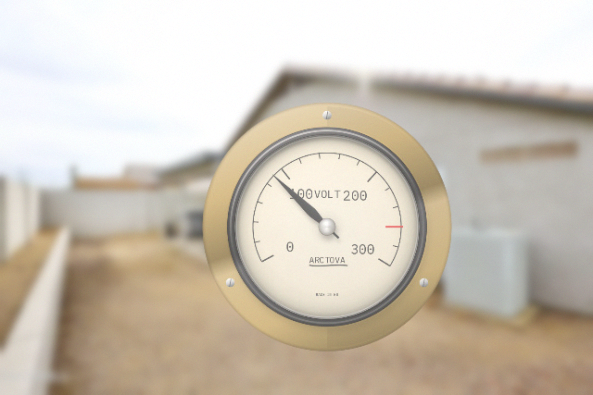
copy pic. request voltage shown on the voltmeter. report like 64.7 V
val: 90 V
